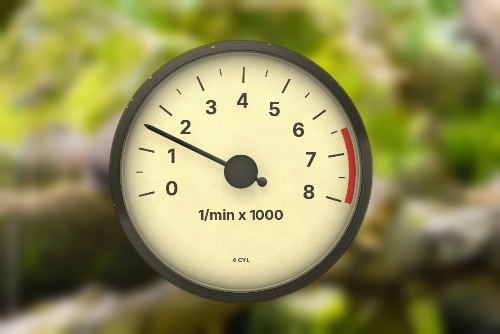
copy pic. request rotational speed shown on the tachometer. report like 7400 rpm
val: 1500 rpm
